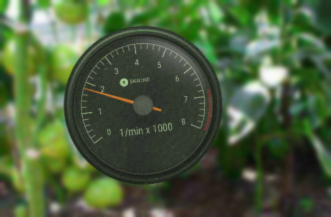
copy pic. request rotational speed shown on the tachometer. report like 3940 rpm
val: 1800 rpm
